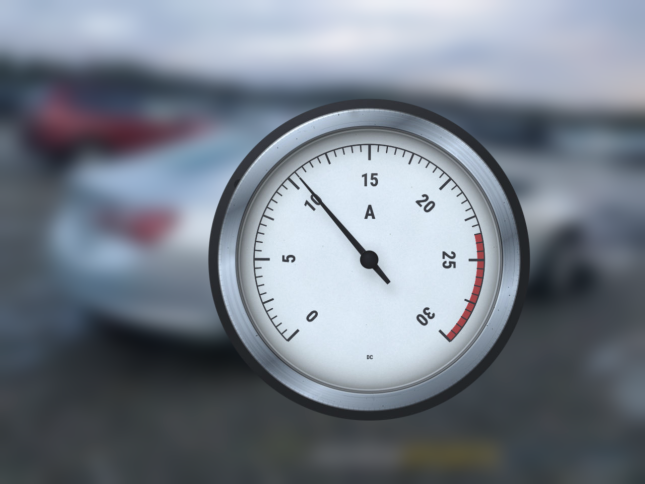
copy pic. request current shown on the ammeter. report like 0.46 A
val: 10.5 A
